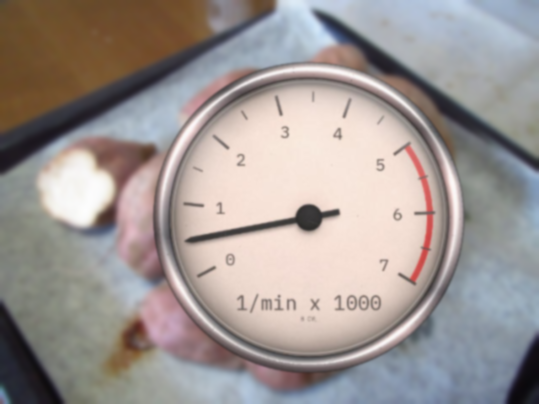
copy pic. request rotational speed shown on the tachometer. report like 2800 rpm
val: 500 rpm
